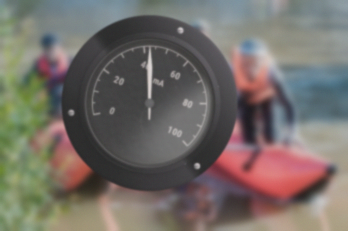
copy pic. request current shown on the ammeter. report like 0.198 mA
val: 42.5 mA
